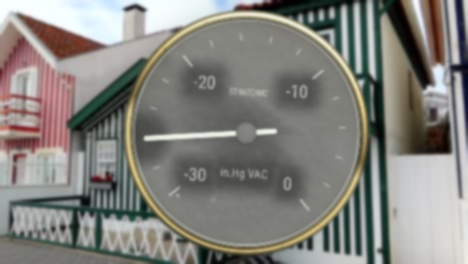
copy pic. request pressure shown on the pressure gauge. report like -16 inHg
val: -26 inHg
